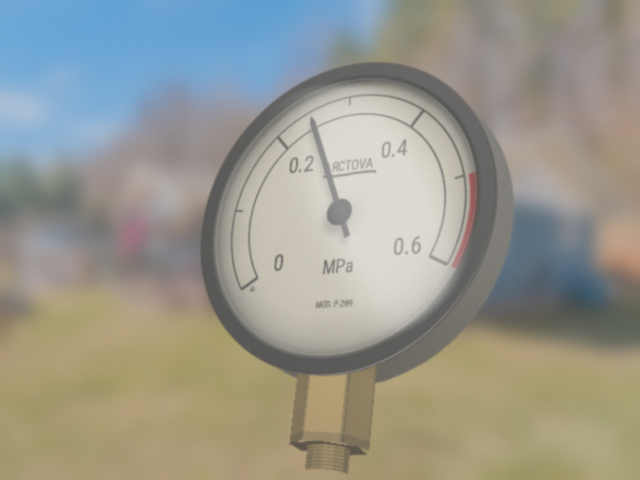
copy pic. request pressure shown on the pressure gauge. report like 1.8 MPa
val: 0.25 MPa
